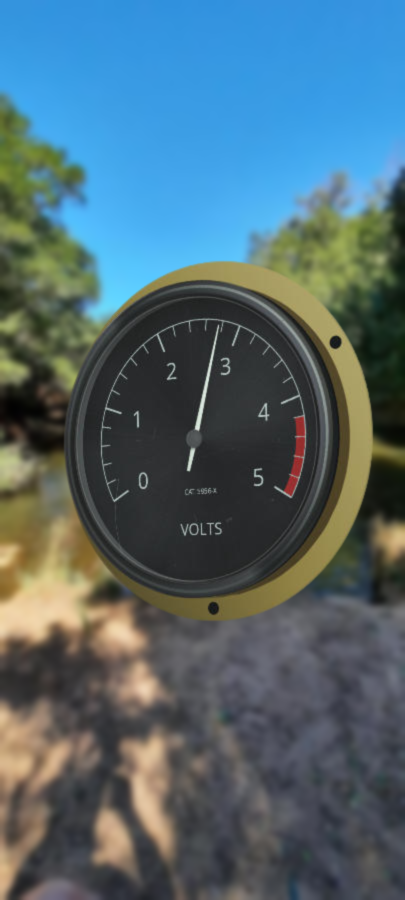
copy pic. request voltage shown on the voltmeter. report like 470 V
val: 2.8 V
